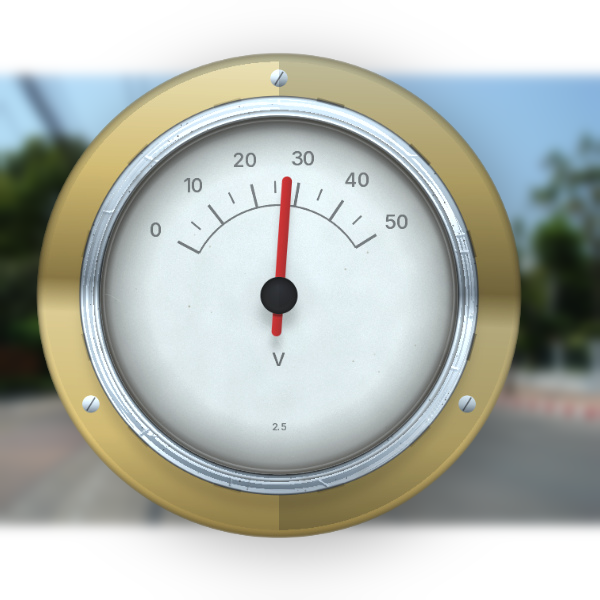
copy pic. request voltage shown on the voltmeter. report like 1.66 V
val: 27.5 V
